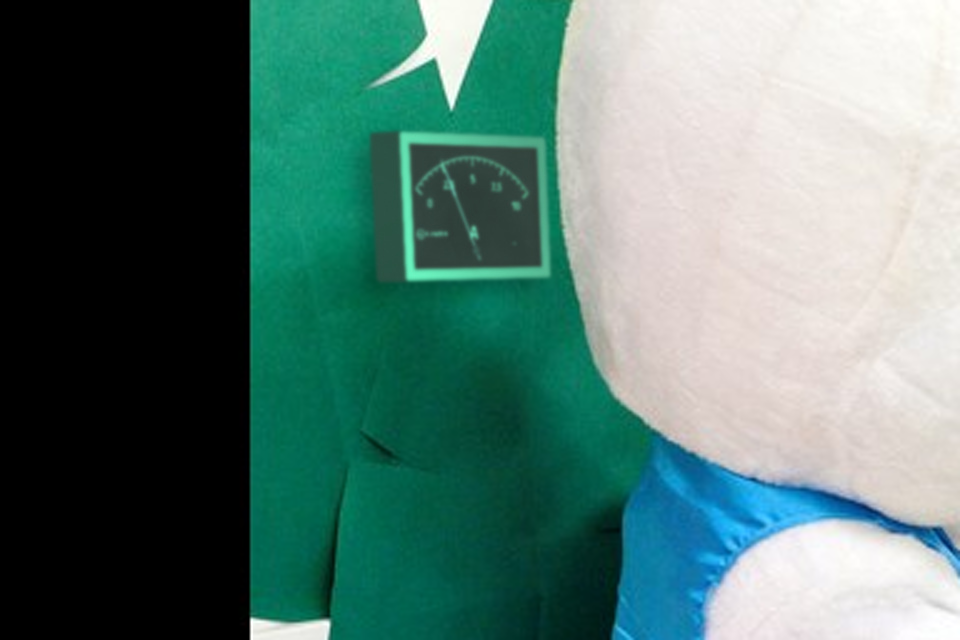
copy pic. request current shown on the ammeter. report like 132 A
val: 2.5 A
